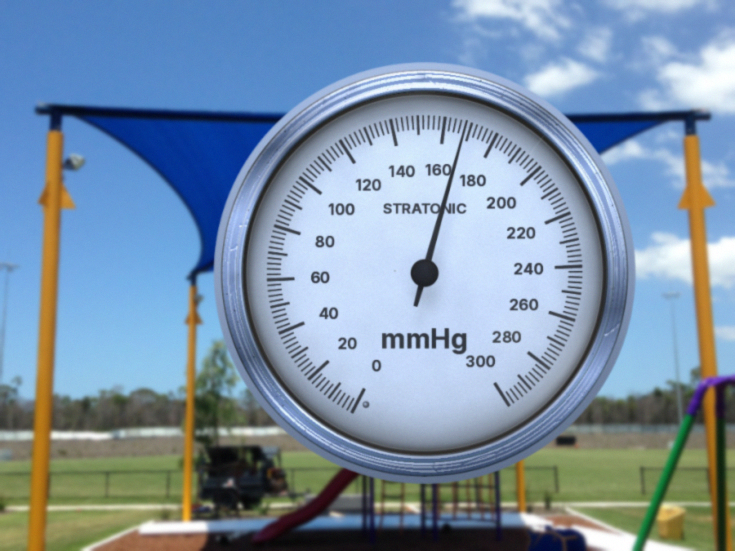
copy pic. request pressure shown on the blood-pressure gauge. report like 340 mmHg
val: 168 mmHg
